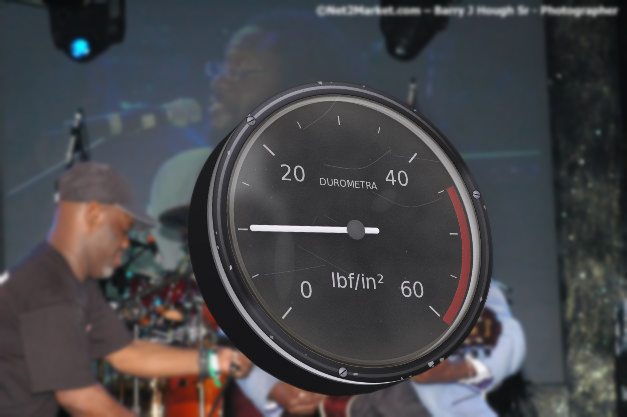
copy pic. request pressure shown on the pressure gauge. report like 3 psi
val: 10 psi
